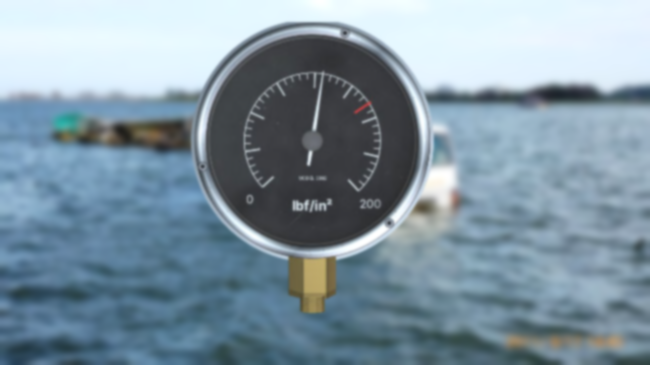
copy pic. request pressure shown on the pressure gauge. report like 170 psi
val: 105 psi
